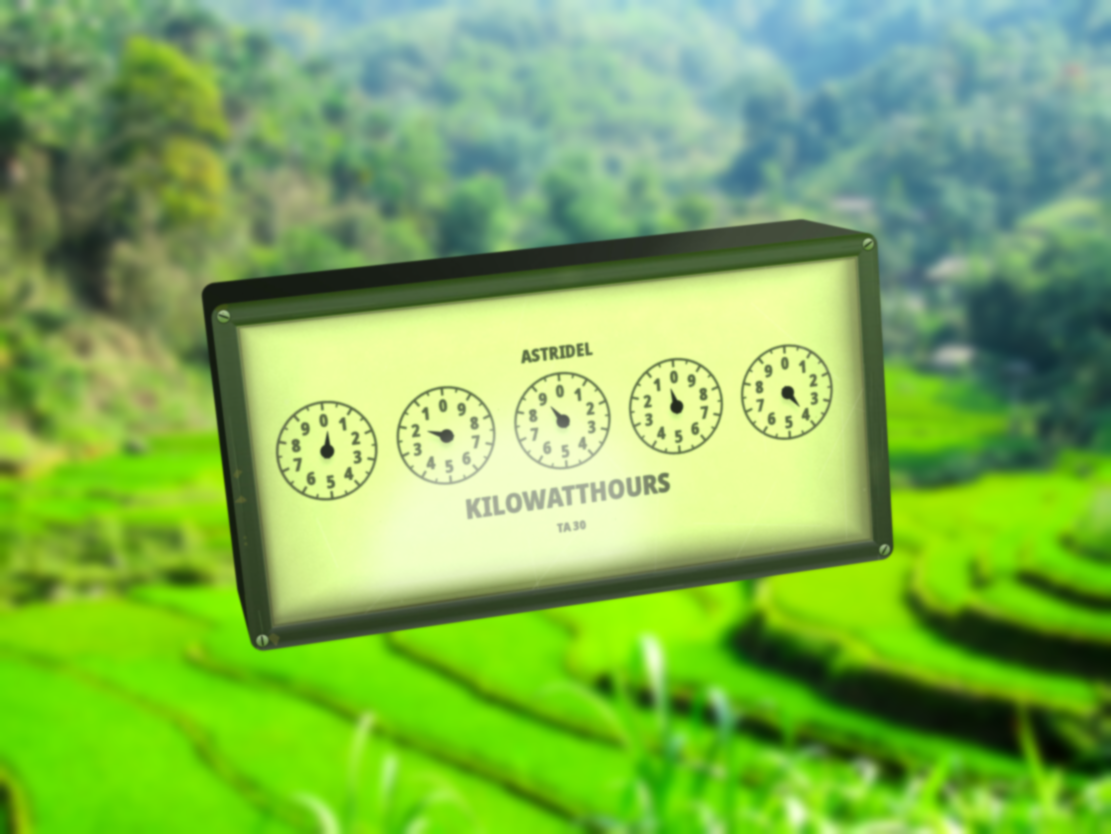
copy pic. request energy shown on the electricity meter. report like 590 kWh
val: 1904 kWh
